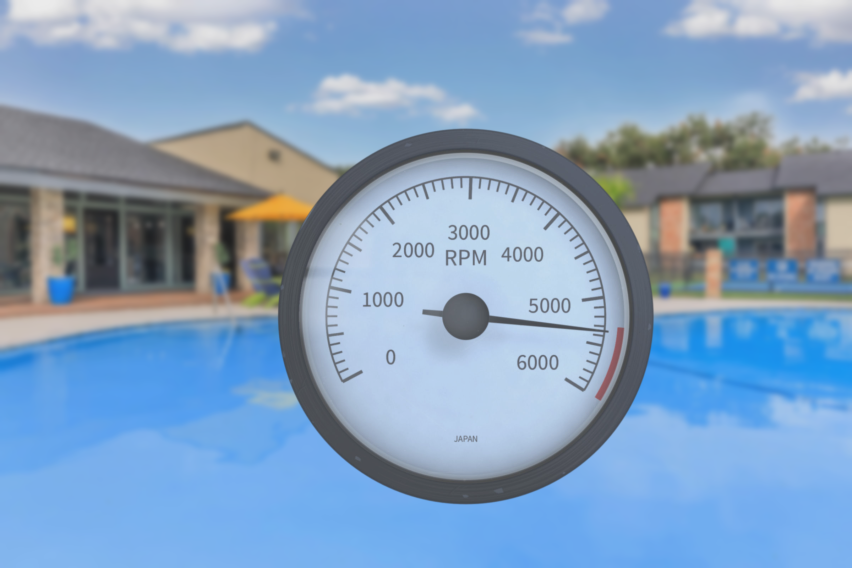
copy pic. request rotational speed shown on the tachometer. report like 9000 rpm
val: 5350 rpm
